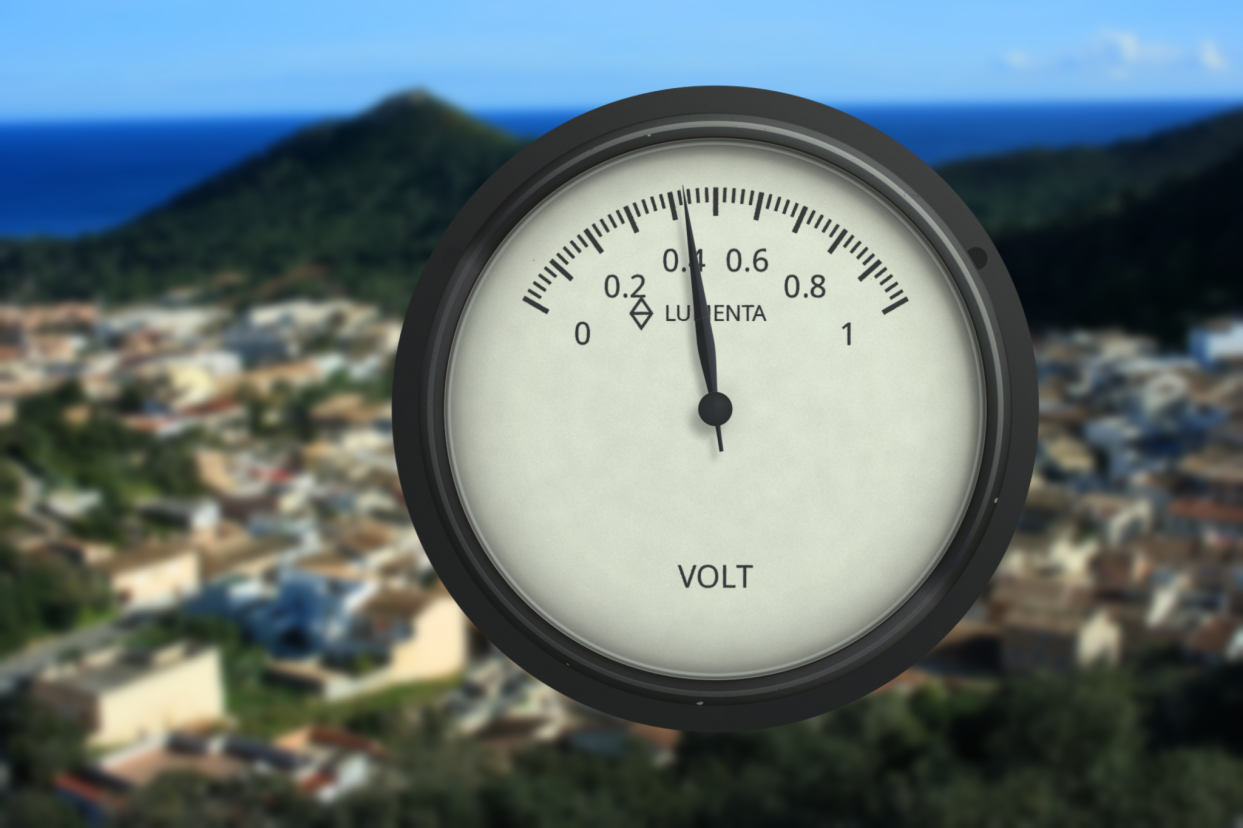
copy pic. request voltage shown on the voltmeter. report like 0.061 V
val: 0.43 V
